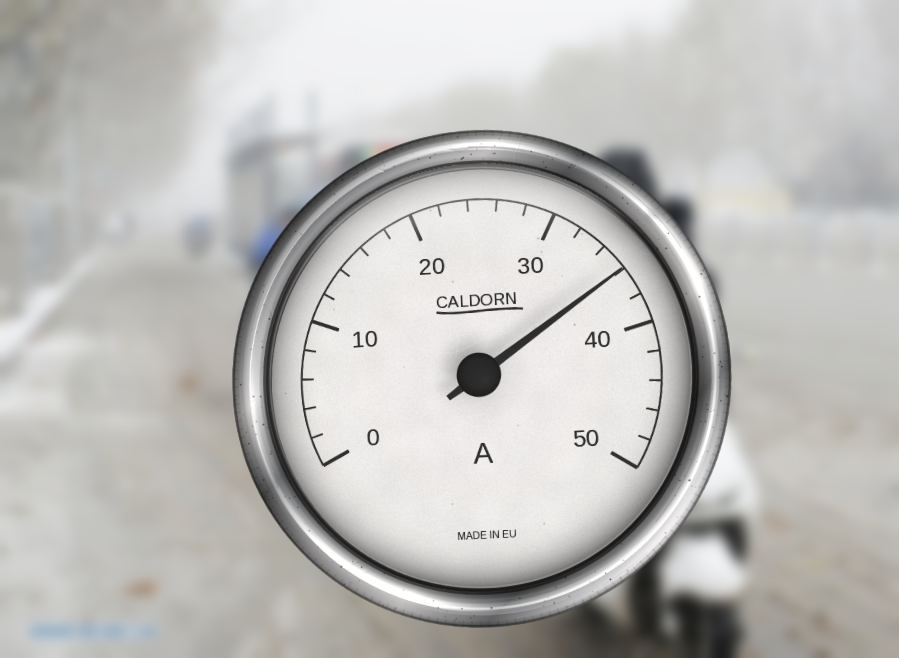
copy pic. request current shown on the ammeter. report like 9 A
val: 36 A
